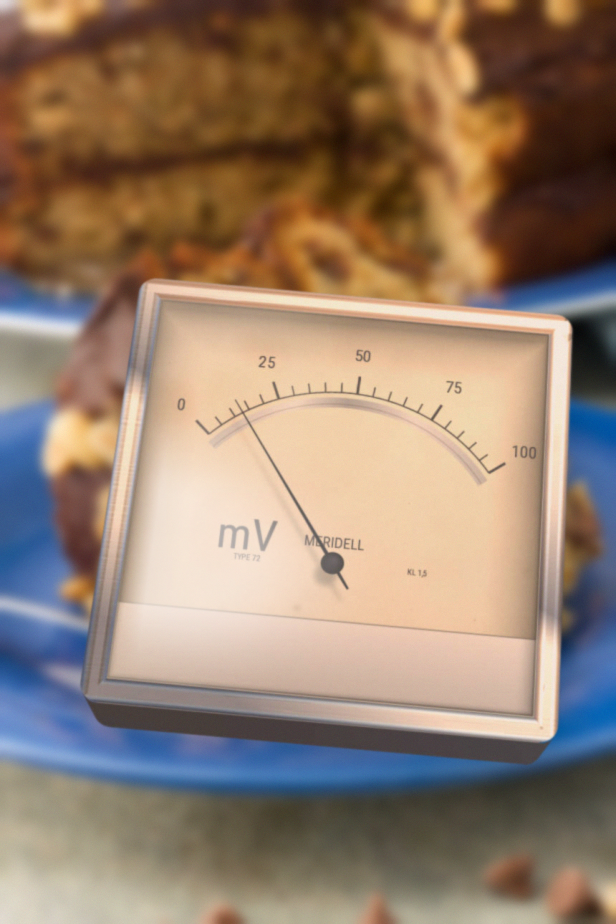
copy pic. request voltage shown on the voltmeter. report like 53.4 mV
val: 12.5 mV
